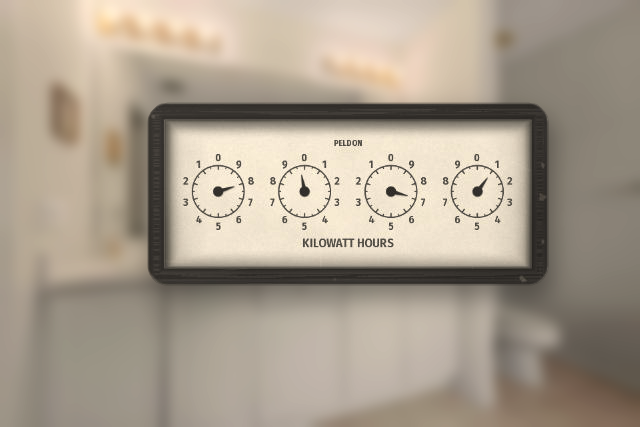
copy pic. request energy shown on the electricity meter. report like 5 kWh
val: 7971 kWh
